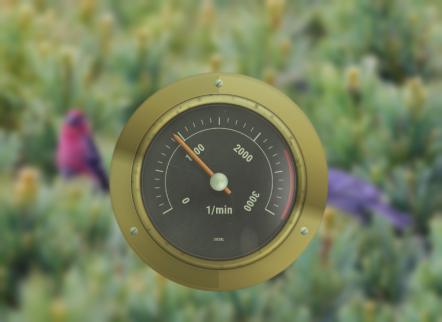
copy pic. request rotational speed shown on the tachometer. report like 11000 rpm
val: 950 rpm
